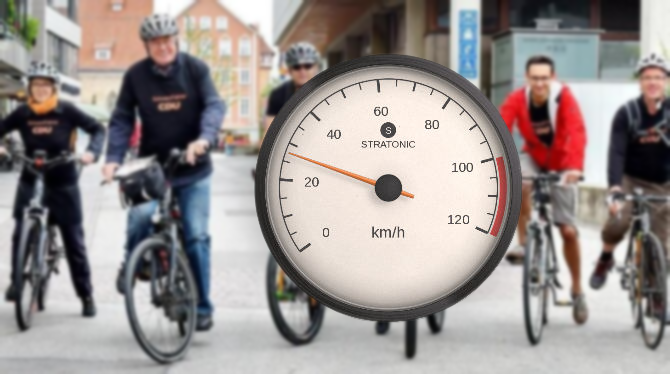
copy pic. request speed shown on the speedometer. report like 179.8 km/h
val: 27.5 km/h
